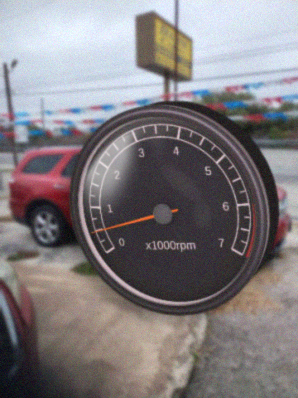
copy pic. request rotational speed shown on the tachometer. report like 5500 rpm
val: 500 rpm
